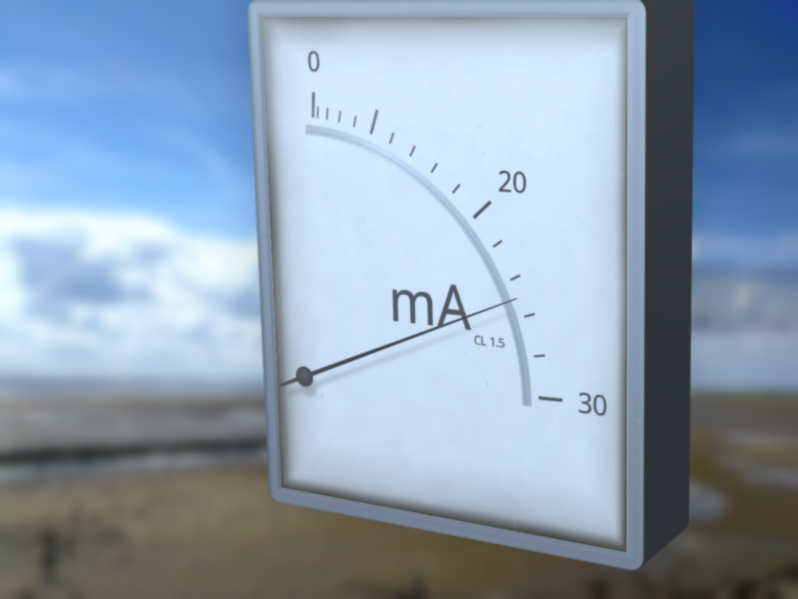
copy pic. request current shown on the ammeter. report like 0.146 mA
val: 25 mA
